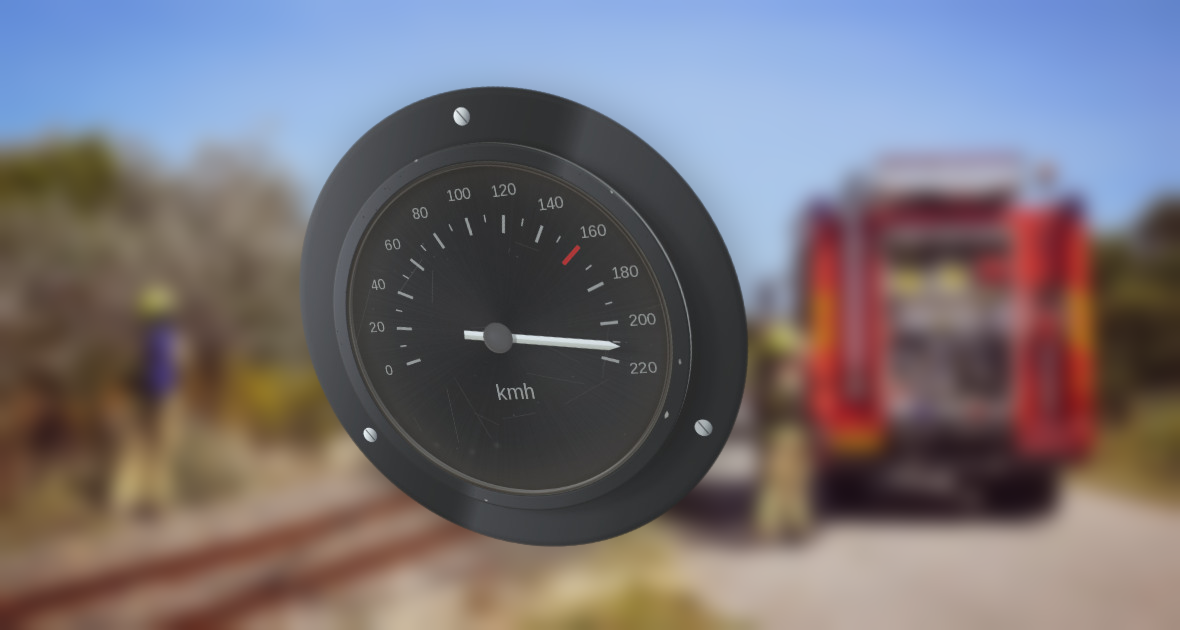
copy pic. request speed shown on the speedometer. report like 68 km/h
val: 210 km/h
